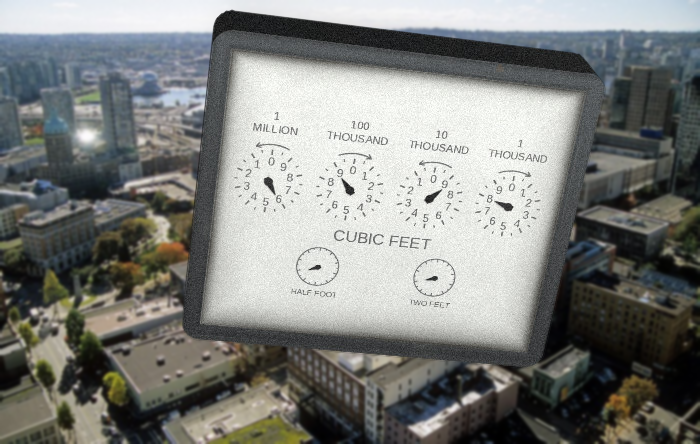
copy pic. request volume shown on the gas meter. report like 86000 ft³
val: 588800 ft³
